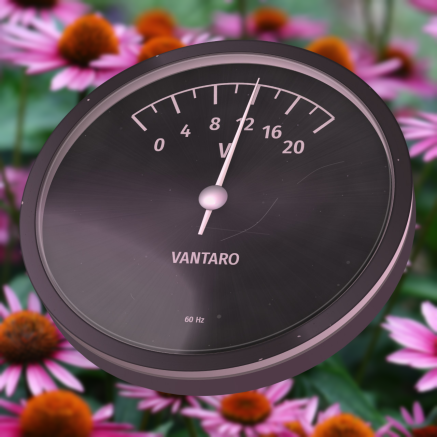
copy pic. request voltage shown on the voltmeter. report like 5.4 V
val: 12 V
